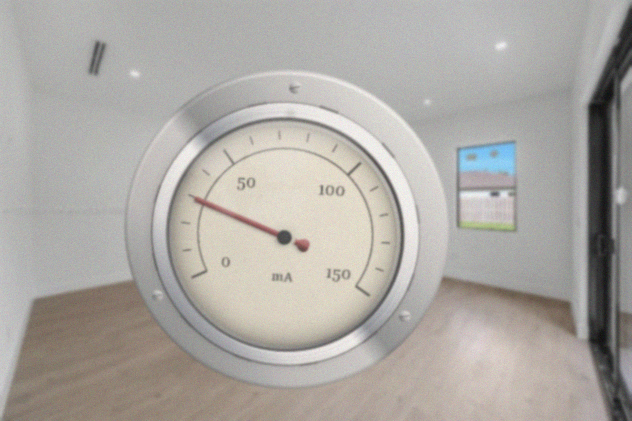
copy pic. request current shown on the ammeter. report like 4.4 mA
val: 30 mA
